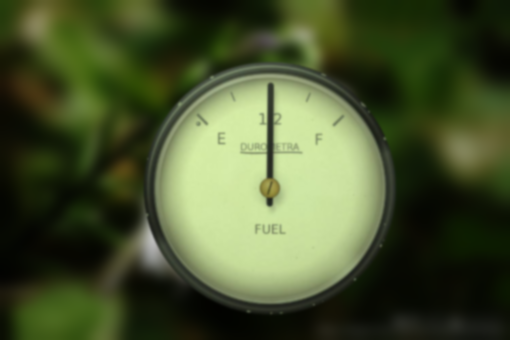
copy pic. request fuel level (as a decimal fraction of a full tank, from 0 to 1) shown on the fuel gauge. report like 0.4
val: 0.5
